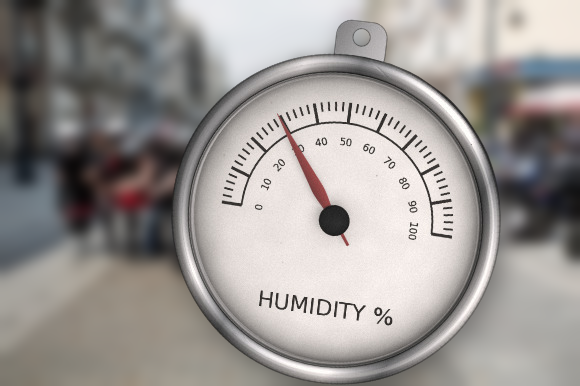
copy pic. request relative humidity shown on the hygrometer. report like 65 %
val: 30 %
